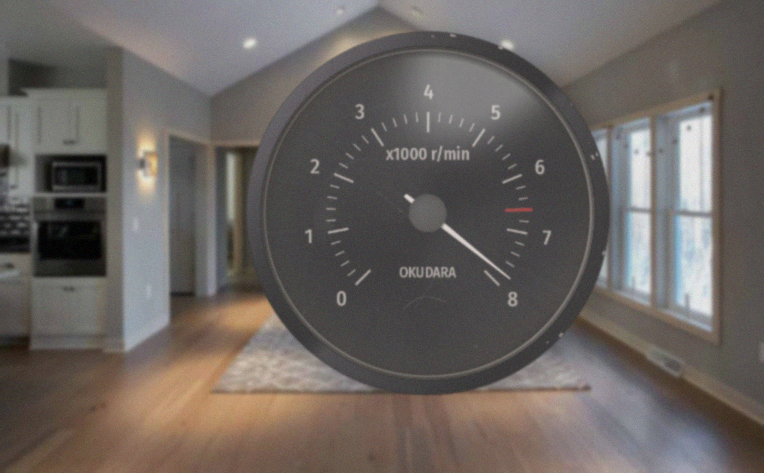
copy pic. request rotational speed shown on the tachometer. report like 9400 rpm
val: 7800 rpm
